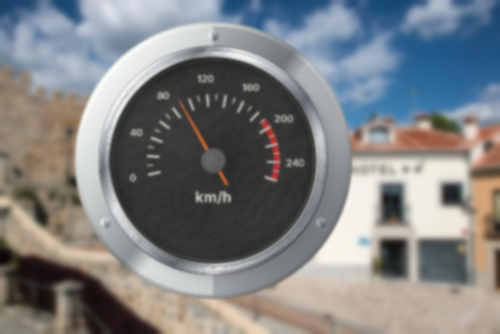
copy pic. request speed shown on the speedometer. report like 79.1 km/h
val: 90 km/h
